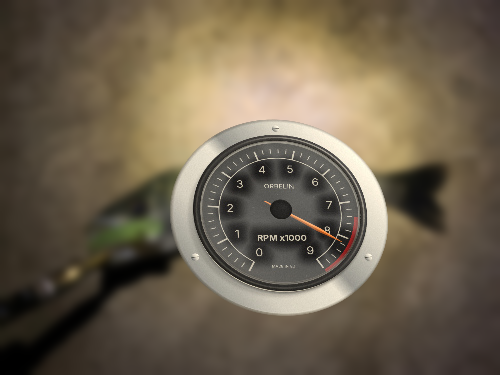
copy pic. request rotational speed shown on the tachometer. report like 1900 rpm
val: 8200 rpm
